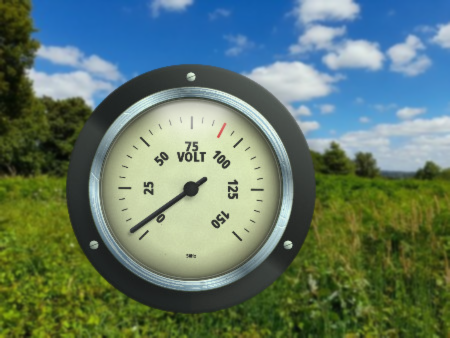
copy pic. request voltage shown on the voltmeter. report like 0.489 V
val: 5 V
